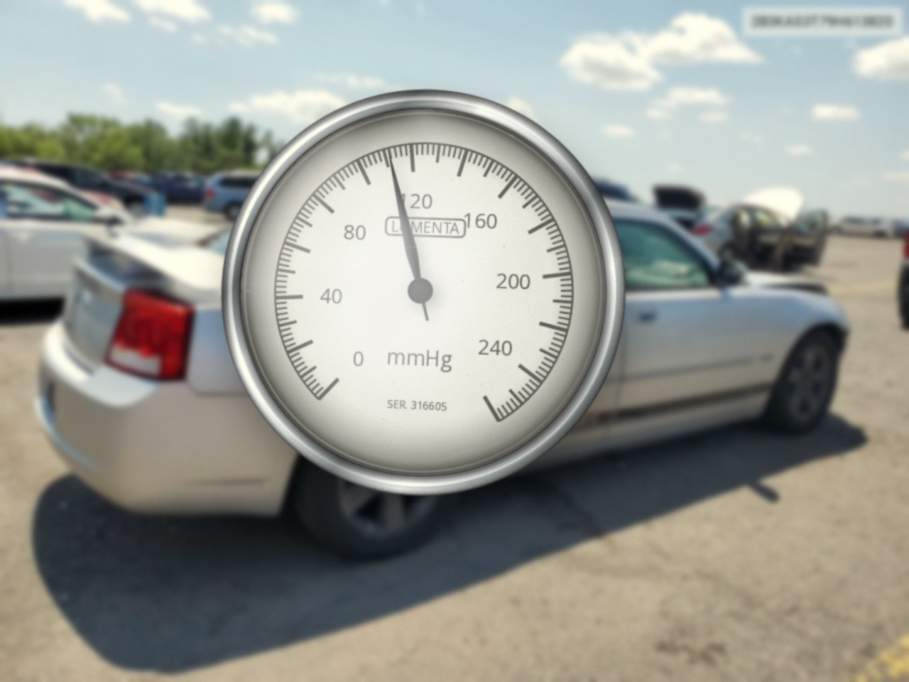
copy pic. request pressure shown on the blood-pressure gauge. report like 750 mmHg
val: 112 mmHg
